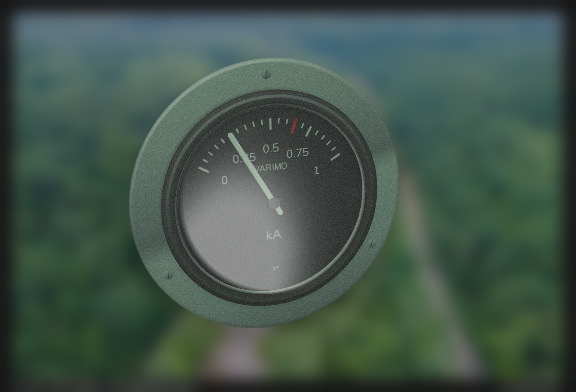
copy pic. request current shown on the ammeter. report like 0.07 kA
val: 0.25 kA
